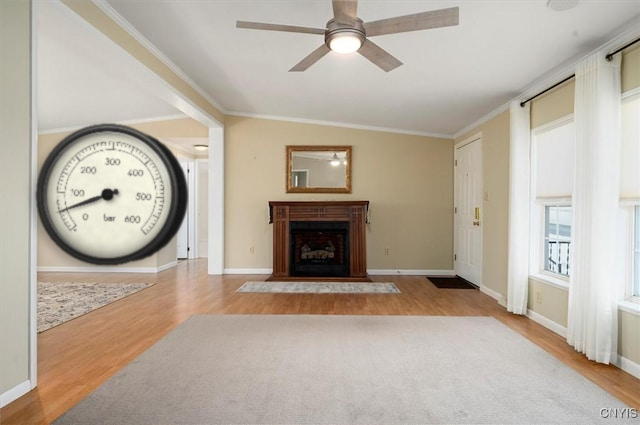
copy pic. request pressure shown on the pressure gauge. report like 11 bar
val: 50 bar
